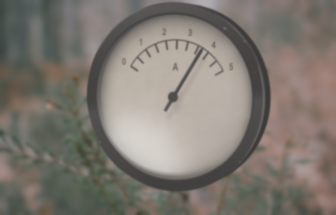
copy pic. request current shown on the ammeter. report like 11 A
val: 3.75 A
